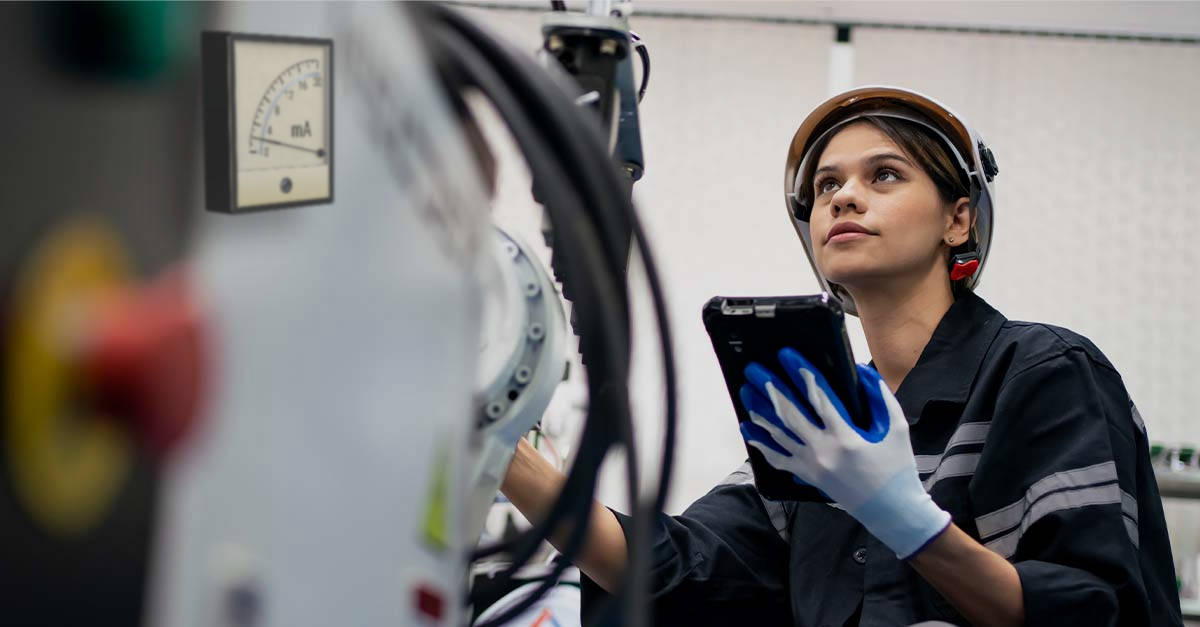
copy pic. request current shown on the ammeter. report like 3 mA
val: 2 mA
